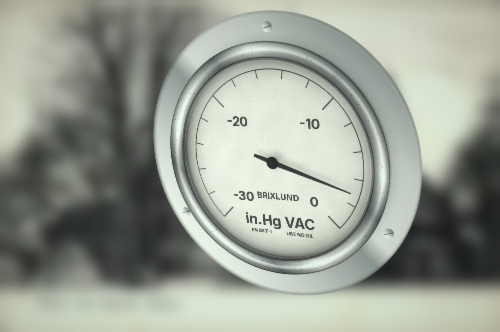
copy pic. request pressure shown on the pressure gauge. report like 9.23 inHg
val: -3 inHg
